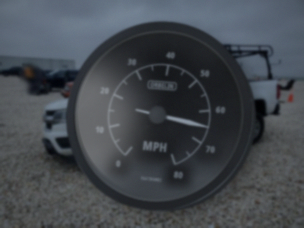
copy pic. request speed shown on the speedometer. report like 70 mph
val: 65 mph
